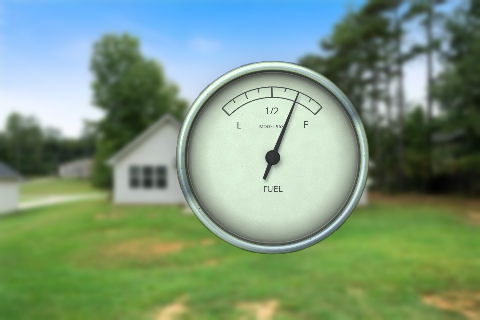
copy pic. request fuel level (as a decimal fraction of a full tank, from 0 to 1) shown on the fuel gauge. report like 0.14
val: 0.75
